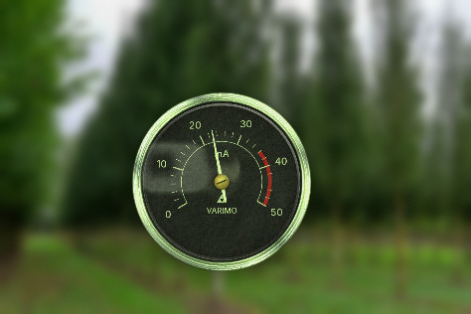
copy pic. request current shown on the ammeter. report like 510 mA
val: 23 mA
